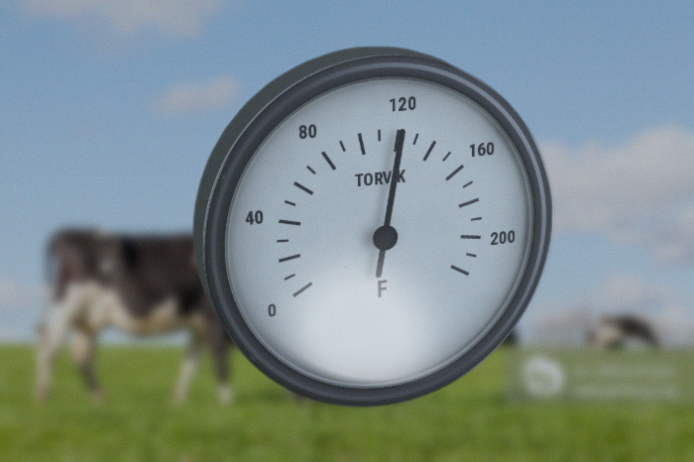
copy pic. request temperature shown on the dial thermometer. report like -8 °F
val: 120 °F
